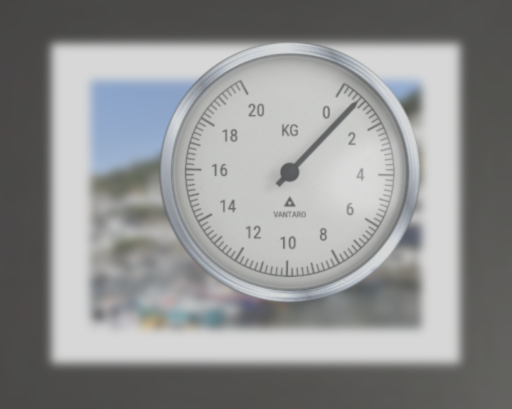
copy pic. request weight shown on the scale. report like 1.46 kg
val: 0.8 kg
